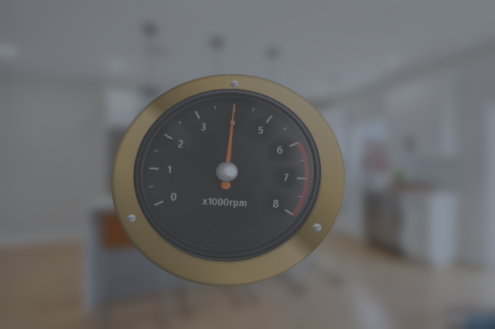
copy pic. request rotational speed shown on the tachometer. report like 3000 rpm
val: 4000 rpm
